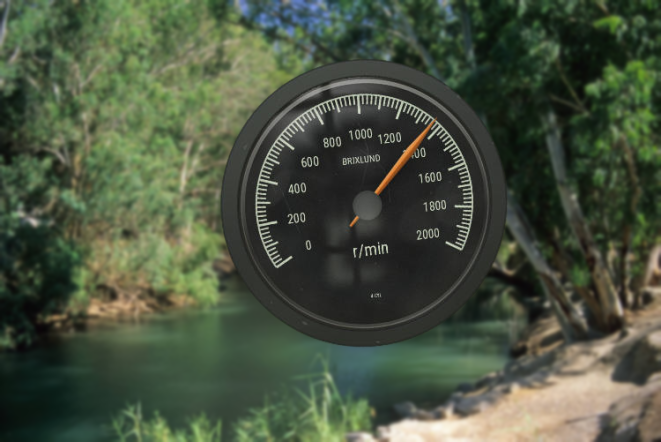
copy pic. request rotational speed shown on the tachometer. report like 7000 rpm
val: 1360 rpm
